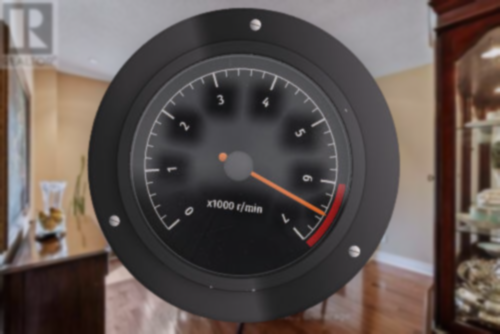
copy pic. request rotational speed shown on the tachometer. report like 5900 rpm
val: 6500 rpm
